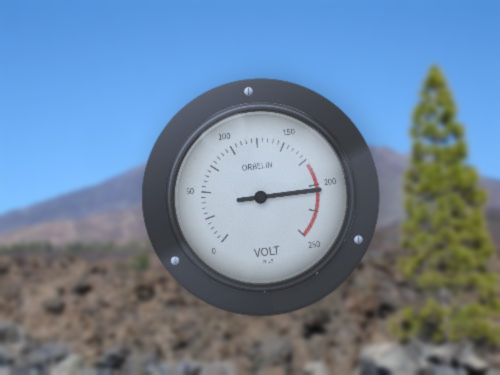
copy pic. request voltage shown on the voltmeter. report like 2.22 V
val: 205 V
